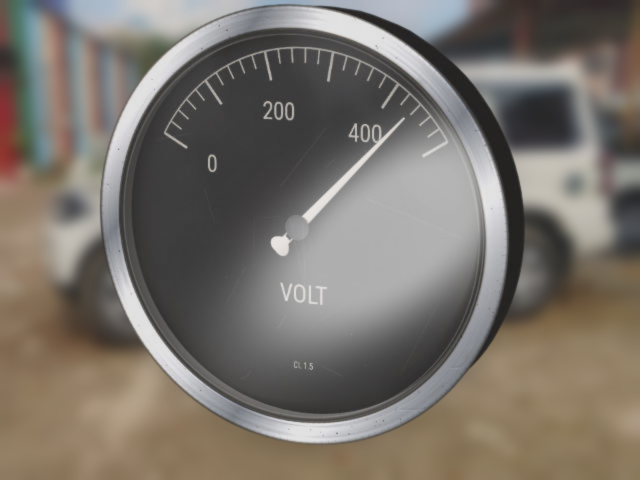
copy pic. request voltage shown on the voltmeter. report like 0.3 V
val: 440 V
